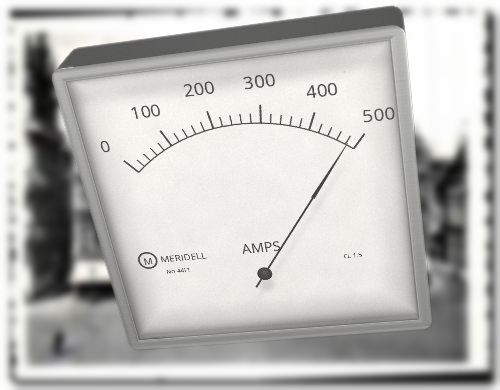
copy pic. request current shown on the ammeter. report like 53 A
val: 480 A
